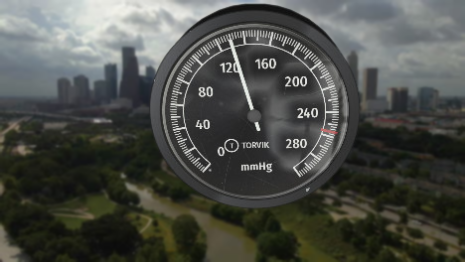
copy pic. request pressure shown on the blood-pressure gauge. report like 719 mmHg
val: 130 mmHg
